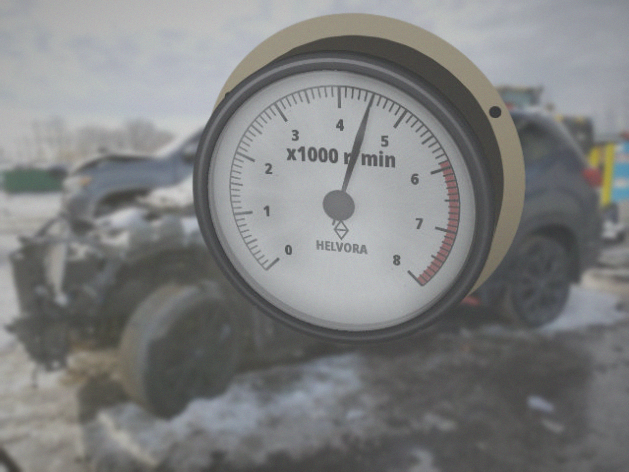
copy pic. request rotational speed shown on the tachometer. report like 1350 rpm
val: 4500 rpm
